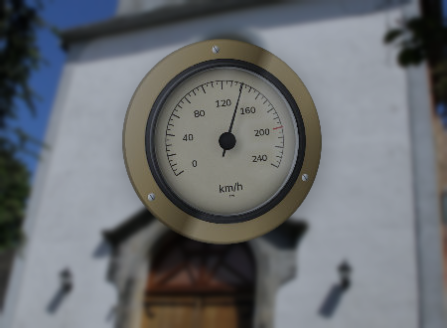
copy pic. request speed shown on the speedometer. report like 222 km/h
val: 140 km/h
